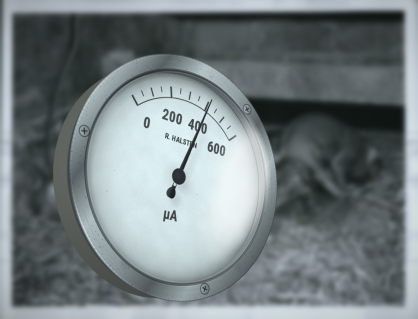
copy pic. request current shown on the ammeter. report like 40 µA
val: 400 µA
